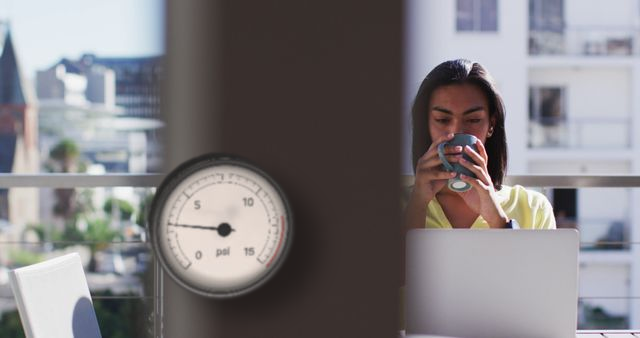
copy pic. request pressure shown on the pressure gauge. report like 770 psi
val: 3 psi
